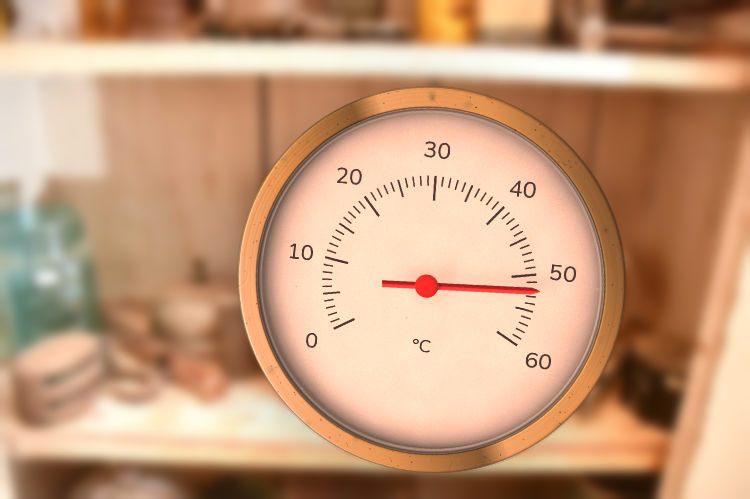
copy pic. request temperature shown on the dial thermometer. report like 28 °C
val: 52 °C
